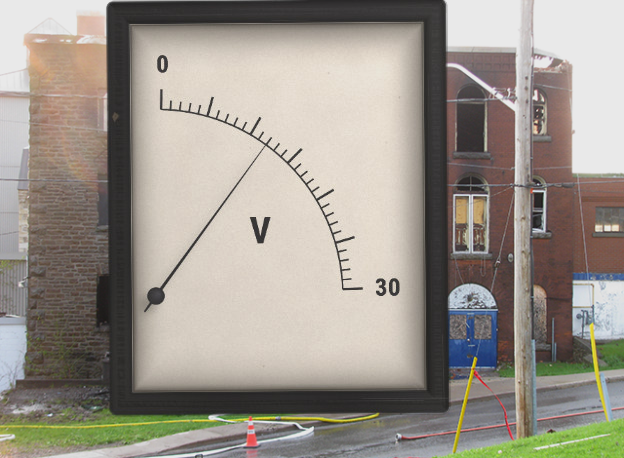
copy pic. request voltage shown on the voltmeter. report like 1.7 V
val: 12 V
